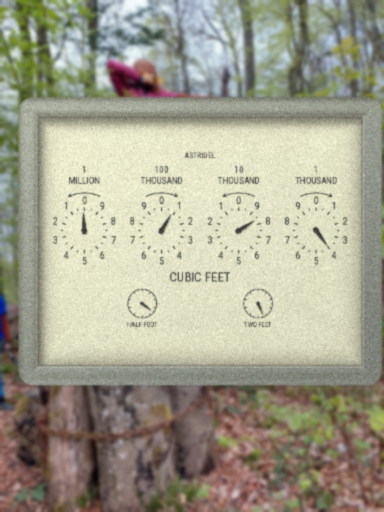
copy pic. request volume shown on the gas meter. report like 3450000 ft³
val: 8400 ft³
